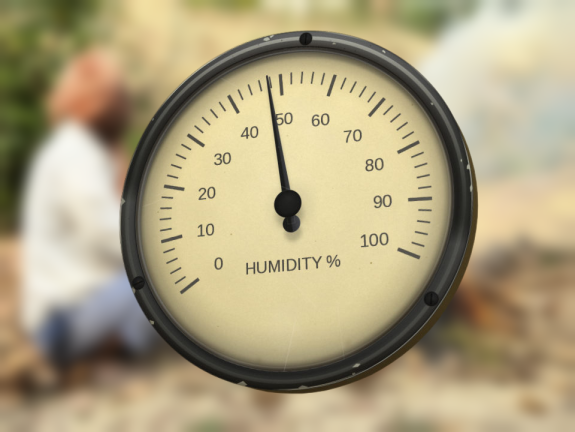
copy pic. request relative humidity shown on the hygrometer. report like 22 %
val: 48 %
